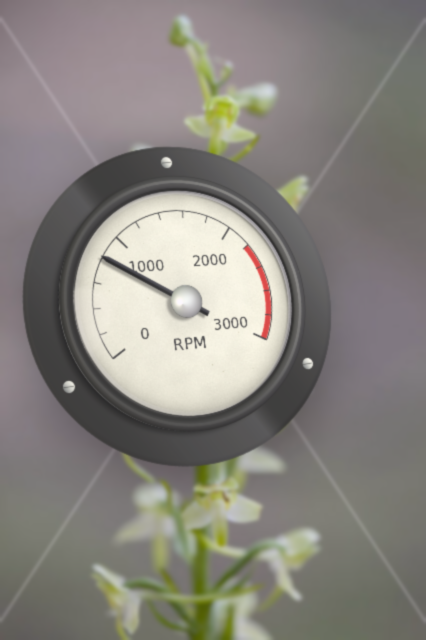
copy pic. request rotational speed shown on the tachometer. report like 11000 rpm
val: 800 rpm
